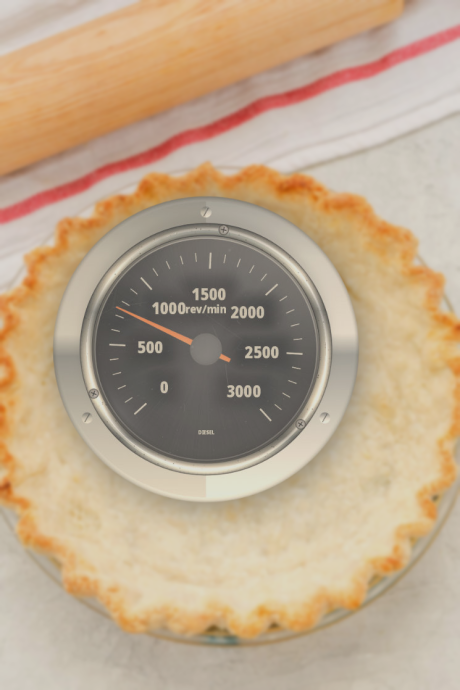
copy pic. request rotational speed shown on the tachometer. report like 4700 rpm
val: 750 rpm
